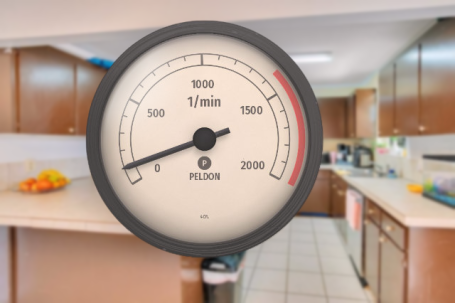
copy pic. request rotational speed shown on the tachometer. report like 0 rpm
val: 100 rpm
